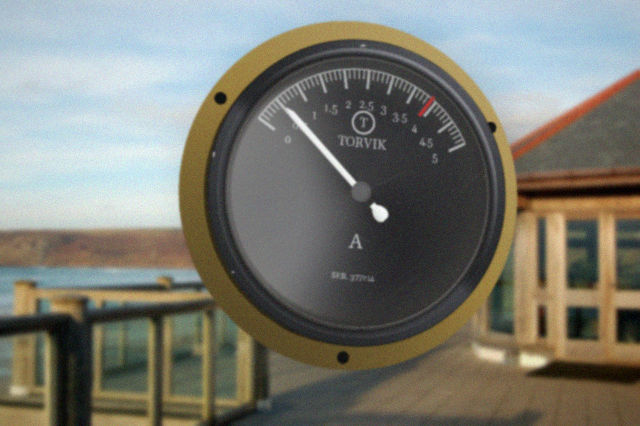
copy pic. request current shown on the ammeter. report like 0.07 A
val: 0.5 A
